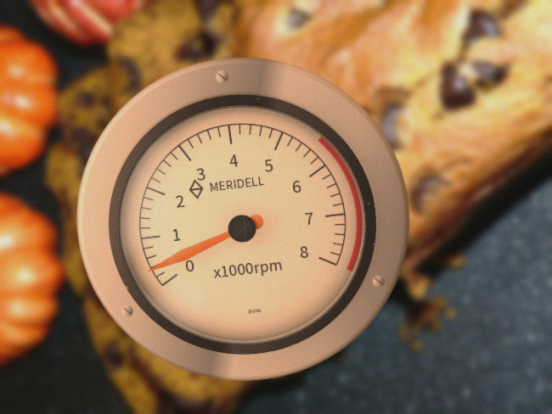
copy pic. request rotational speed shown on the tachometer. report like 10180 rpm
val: 400 rpm
